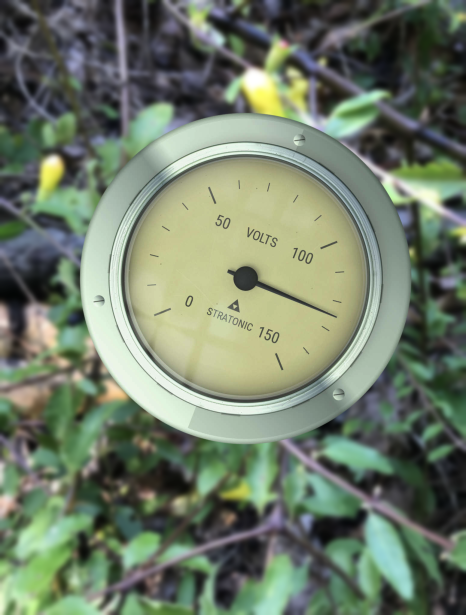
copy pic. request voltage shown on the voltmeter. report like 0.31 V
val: 125 V
